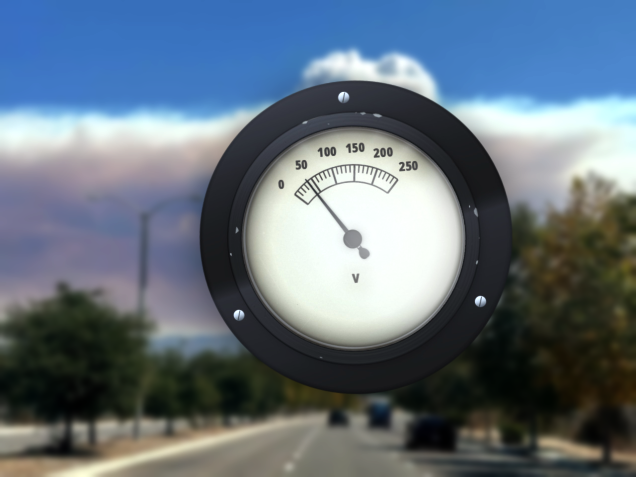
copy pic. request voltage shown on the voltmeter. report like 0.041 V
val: 40 V
